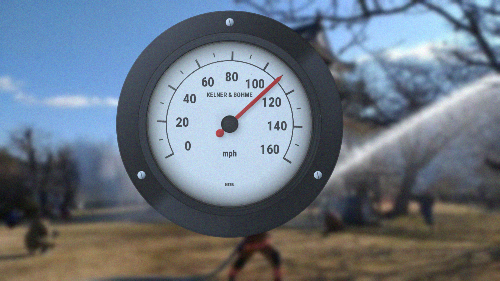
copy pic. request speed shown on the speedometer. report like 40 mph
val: 110 mph
